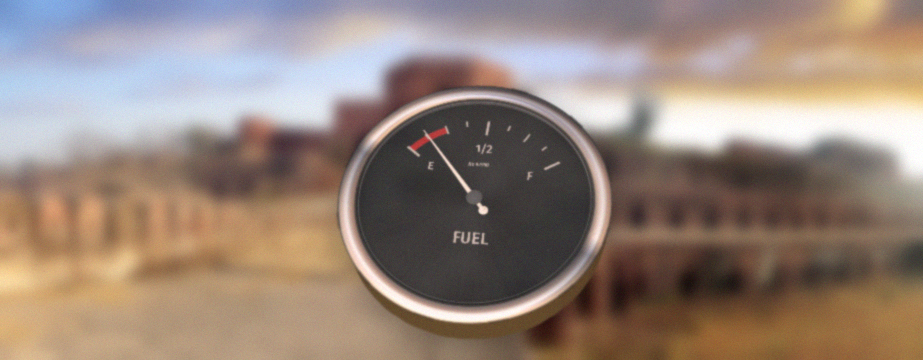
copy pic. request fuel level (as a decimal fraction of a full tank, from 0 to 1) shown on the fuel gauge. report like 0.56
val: 0.125
